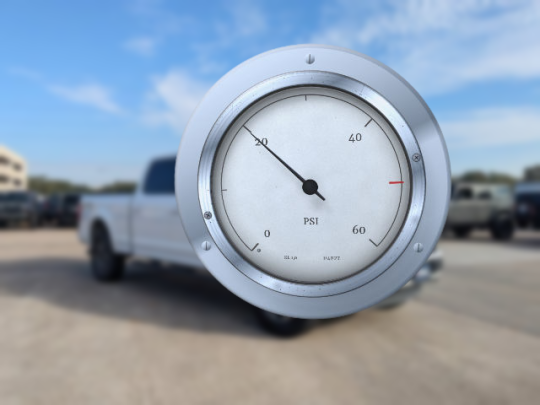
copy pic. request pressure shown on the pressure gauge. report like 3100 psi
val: 20 psi
